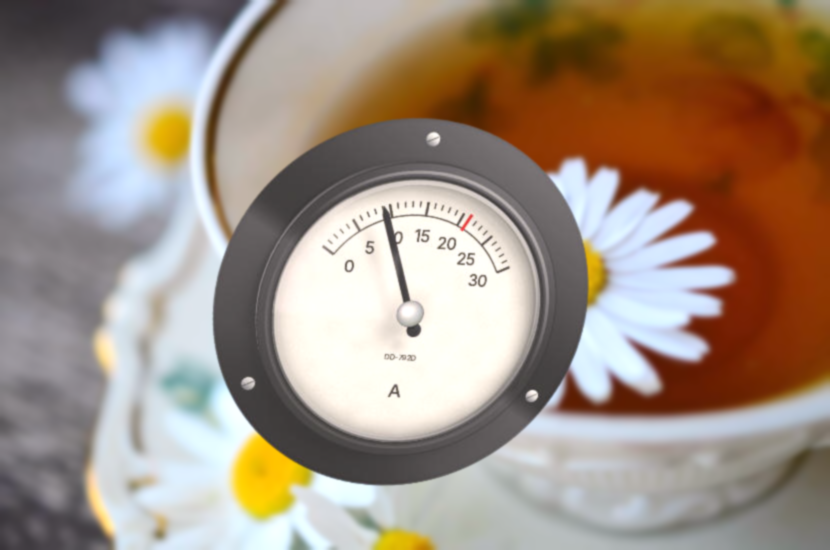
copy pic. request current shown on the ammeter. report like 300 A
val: 9 A
